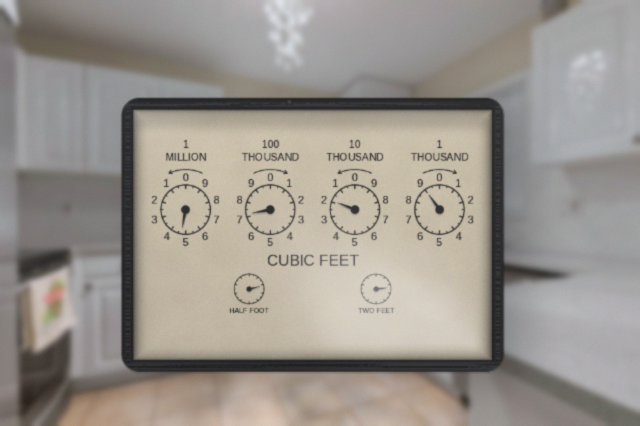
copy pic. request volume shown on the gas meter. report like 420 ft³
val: 471900 ft³
